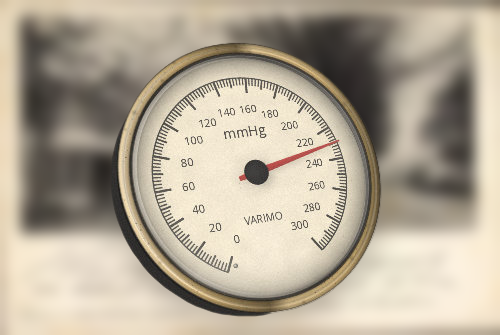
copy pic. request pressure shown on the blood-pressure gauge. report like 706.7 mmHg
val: 230 mmHg
